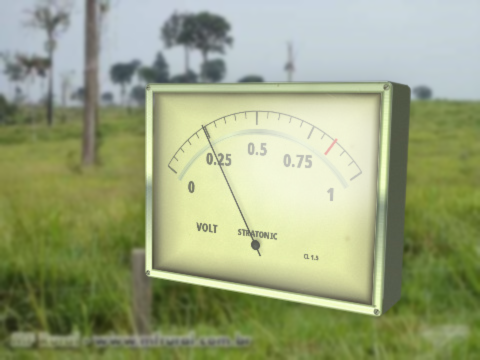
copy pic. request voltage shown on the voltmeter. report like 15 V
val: 0.25 V
